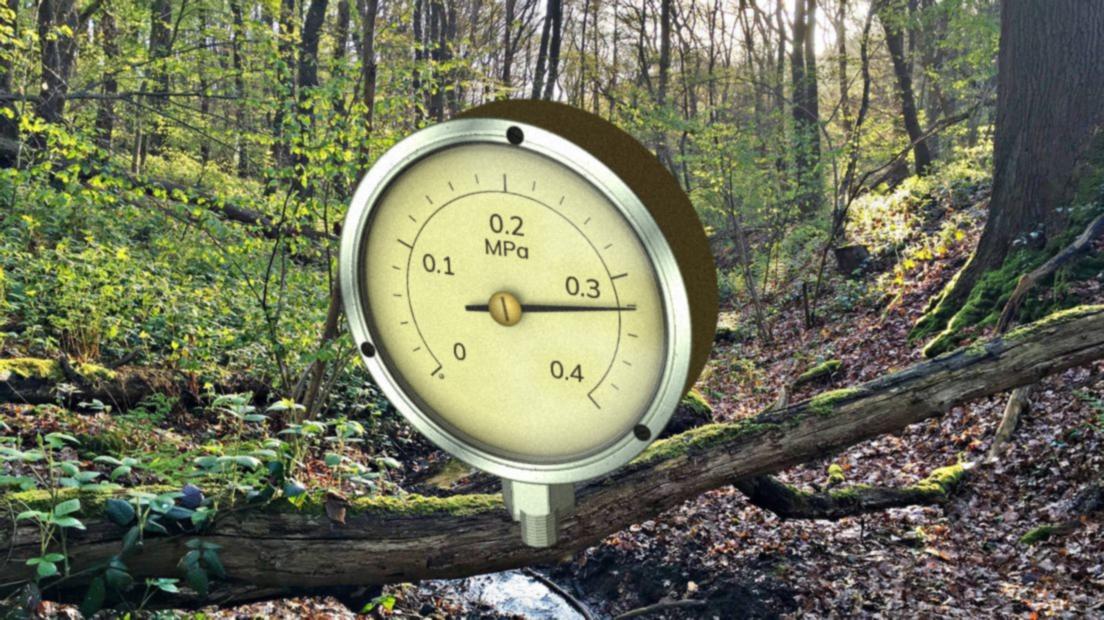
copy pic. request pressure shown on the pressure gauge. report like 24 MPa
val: 0.32 MPa
